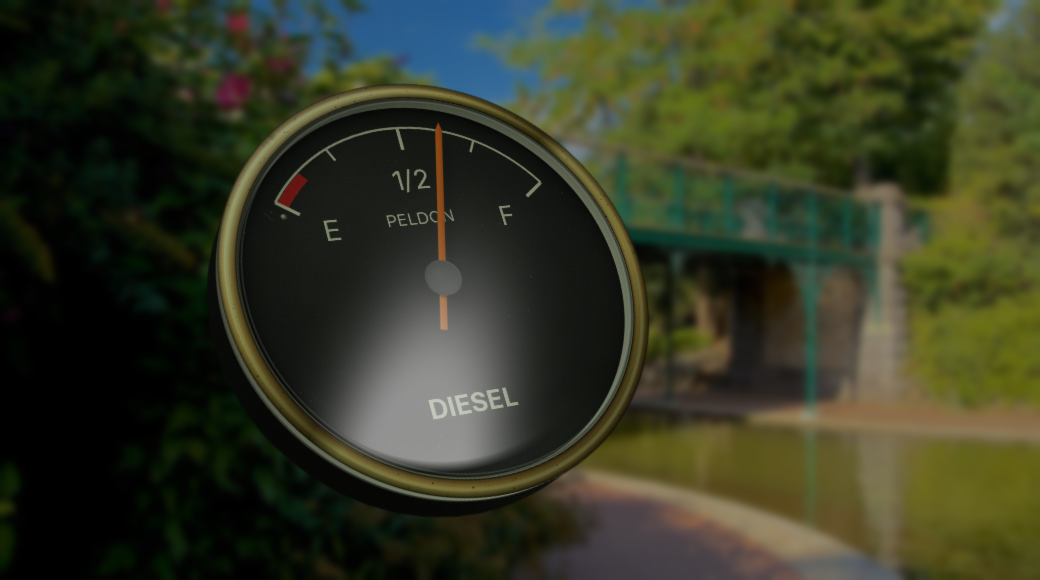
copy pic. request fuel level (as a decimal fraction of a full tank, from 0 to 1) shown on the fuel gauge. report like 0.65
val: 0.625
